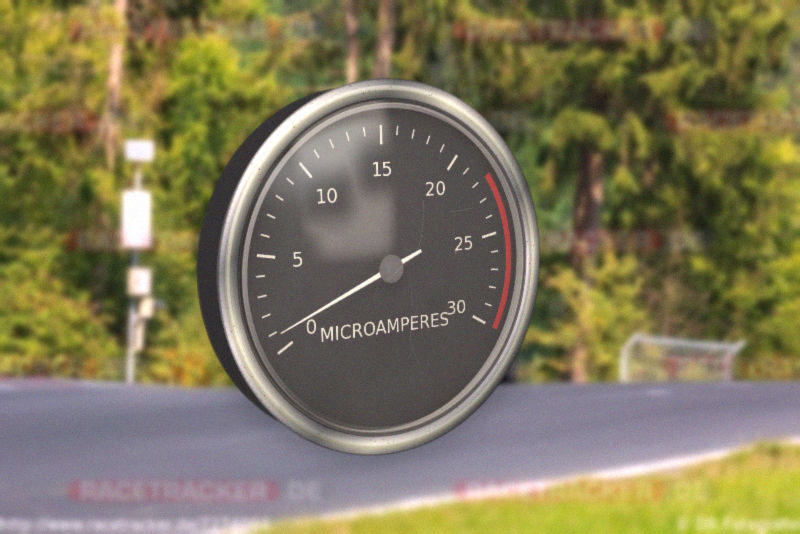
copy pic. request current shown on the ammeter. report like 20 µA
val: 1 µA
